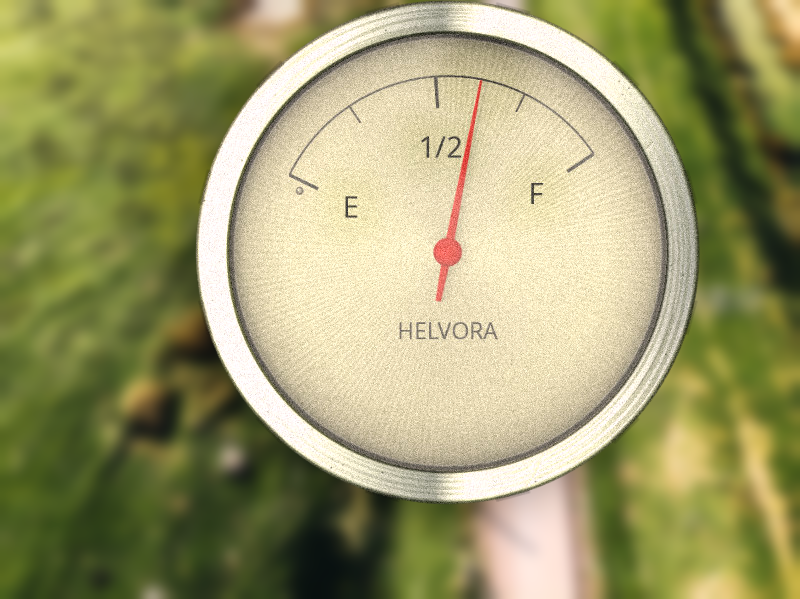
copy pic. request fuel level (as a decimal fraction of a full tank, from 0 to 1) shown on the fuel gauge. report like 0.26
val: 0.625
